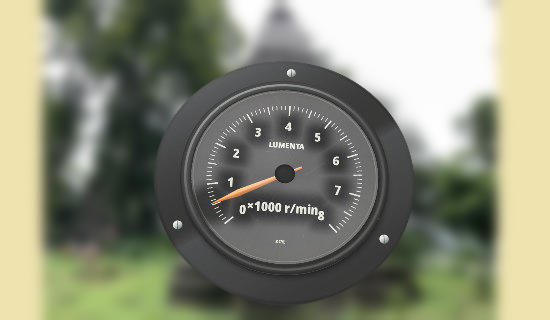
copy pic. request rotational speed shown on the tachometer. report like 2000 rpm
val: 500 rpm
